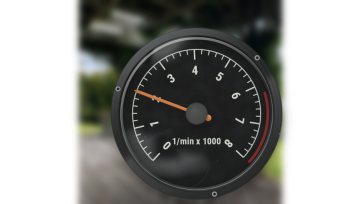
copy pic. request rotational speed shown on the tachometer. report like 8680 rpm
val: 2000 rpm
